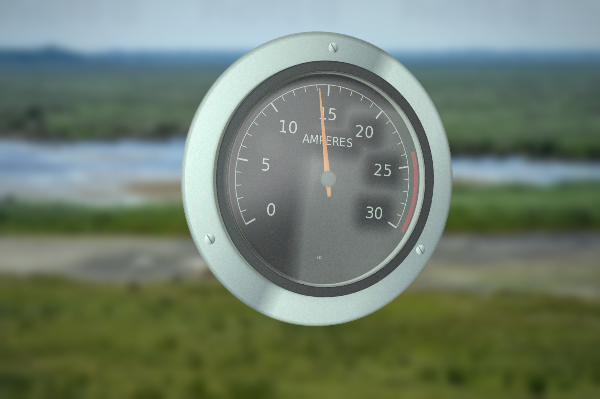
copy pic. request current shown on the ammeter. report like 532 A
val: 14 A
